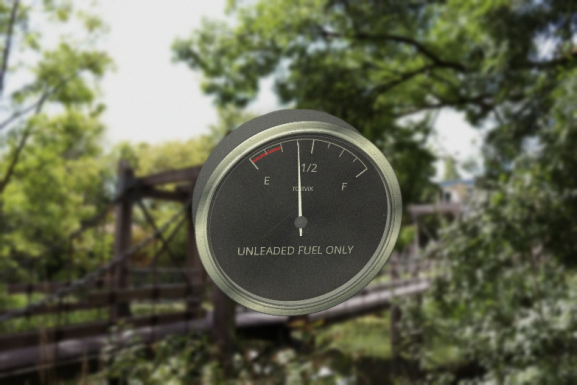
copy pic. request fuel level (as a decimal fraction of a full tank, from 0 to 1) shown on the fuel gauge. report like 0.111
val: 0.375
